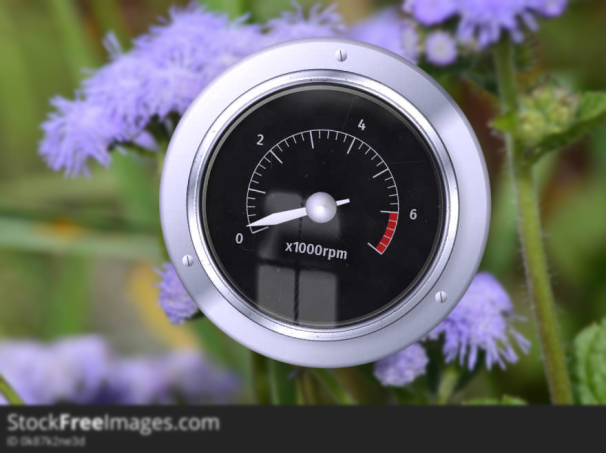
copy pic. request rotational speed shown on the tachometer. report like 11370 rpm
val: 200 rpm
